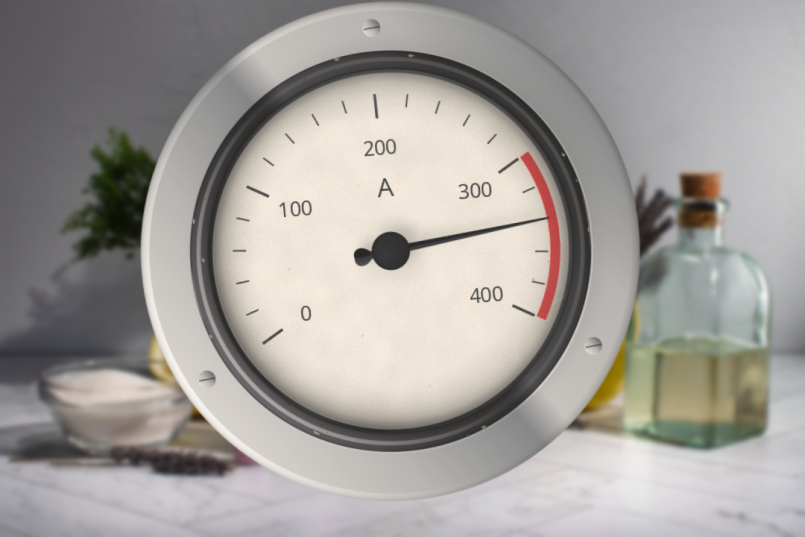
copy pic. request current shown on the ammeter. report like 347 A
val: 340 A
